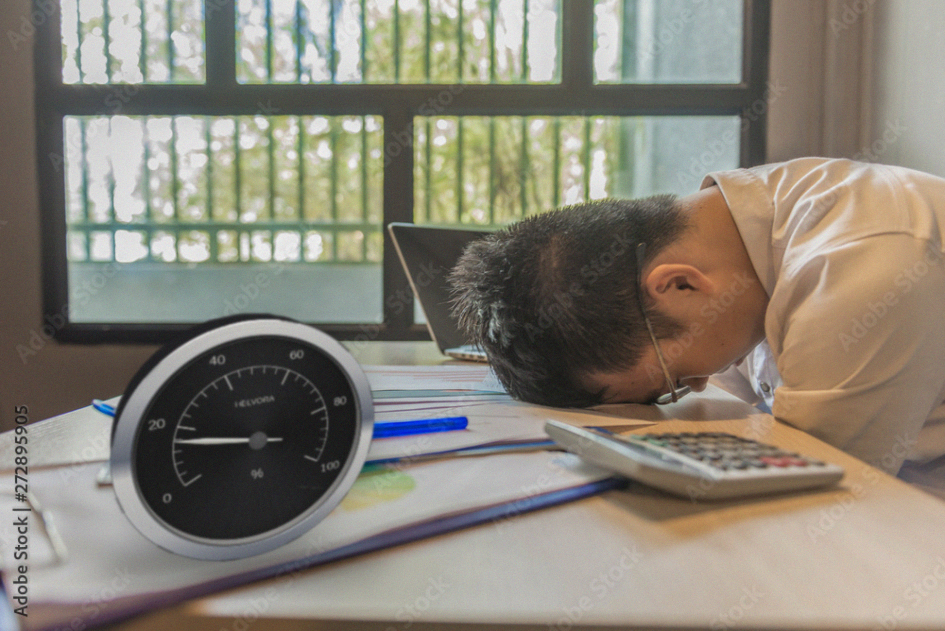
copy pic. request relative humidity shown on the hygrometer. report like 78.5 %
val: 16 %
